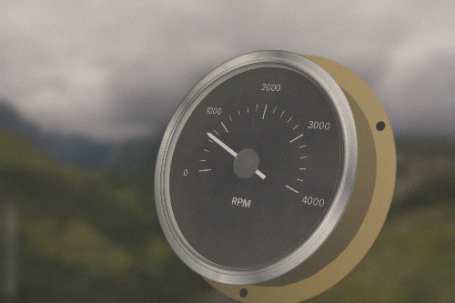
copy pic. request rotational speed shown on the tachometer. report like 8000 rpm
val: 700 rpm
